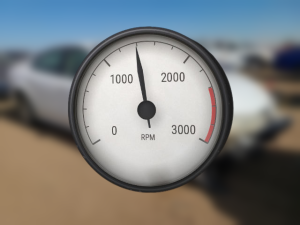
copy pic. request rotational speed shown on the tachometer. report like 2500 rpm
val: 1400 rpm
